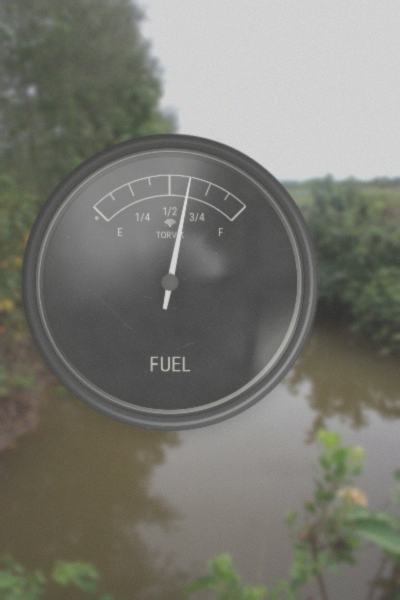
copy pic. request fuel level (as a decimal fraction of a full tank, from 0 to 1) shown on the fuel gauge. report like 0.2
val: 0.625
